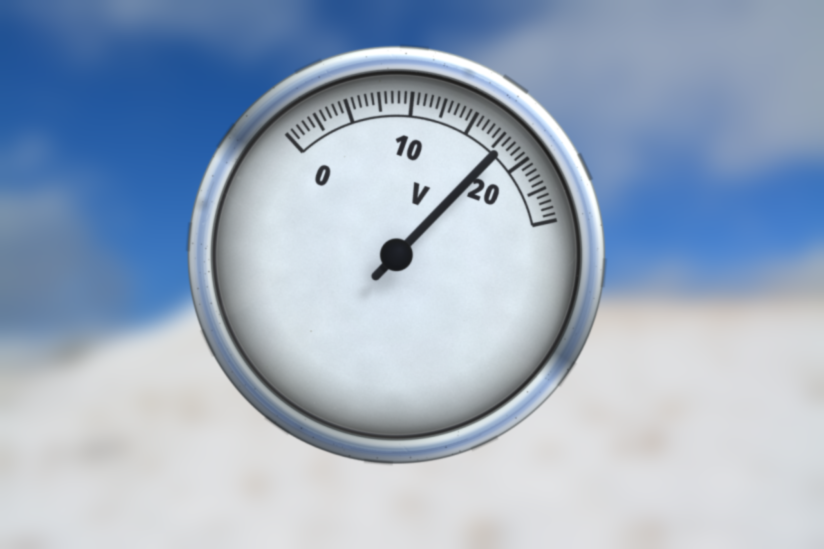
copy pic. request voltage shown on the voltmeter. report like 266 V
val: 18 V
